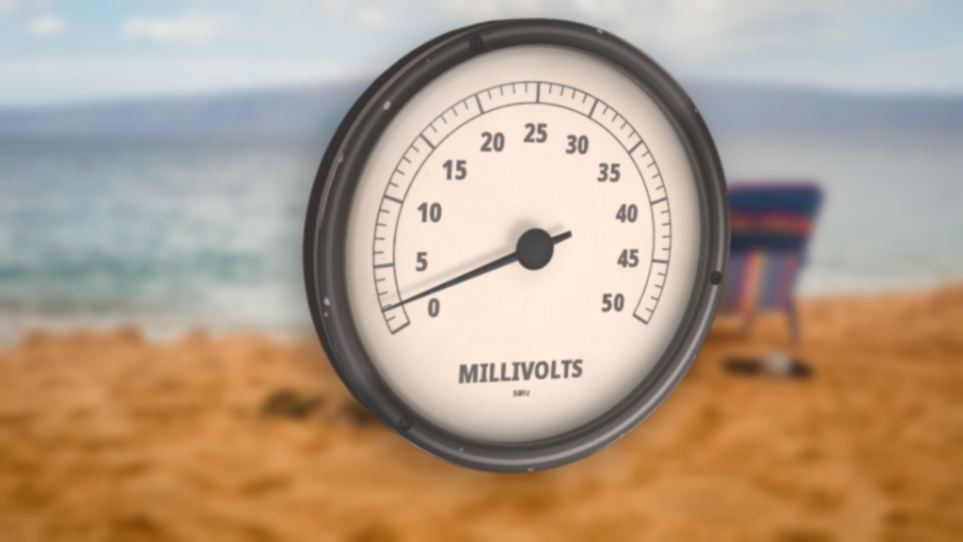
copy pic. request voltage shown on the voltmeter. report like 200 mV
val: 2 mV
